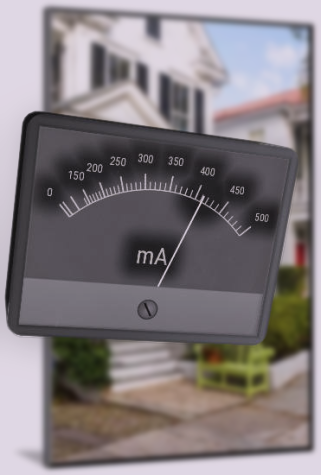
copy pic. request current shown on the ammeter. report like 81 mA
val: 410 mA
